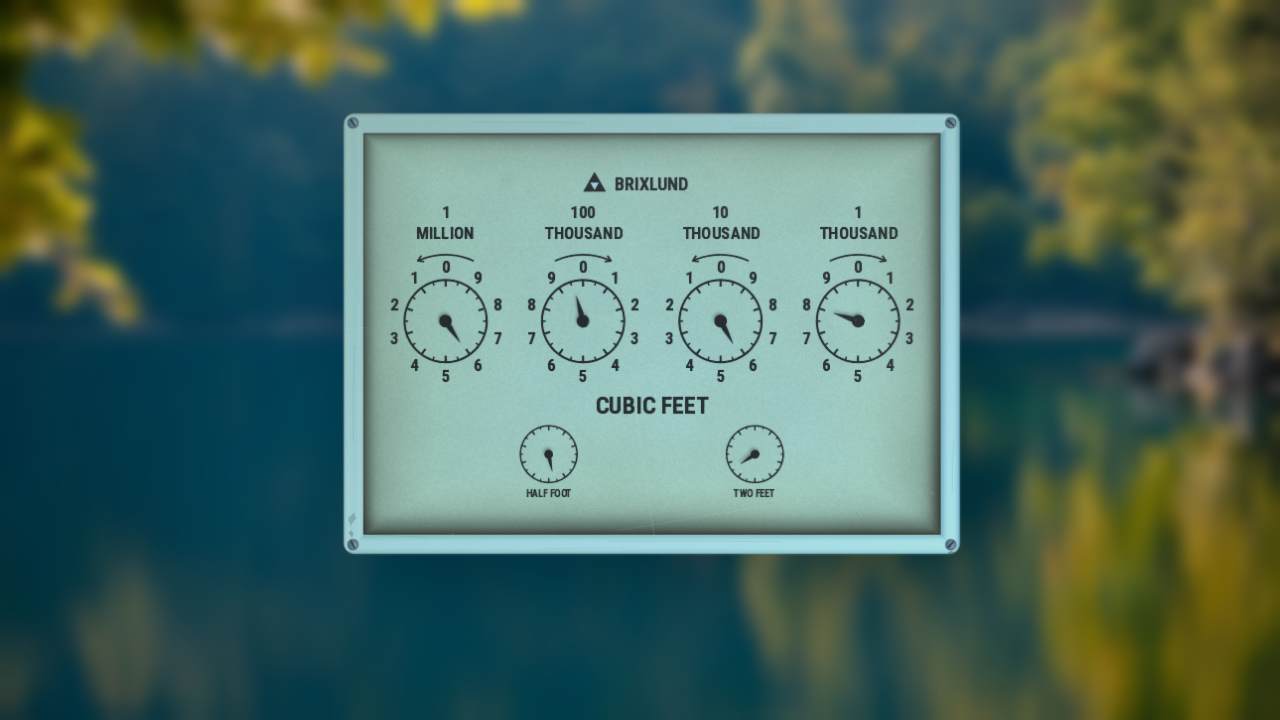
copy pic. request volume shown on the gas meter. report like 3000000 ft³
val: 595800 ft³
